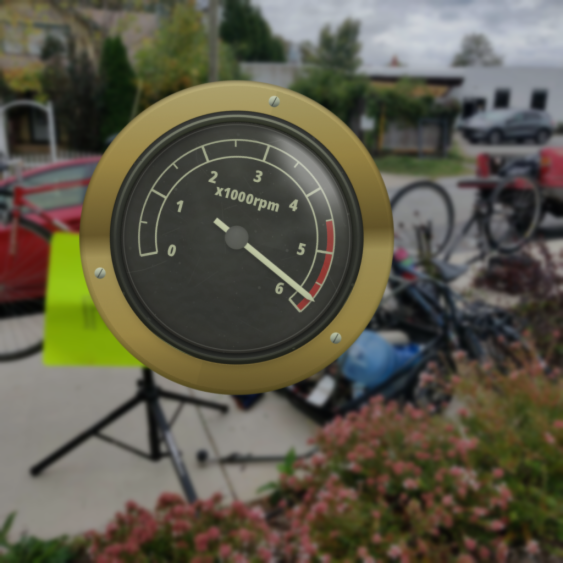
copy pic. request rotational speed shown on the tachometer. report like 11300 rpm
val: 5750 rpm
